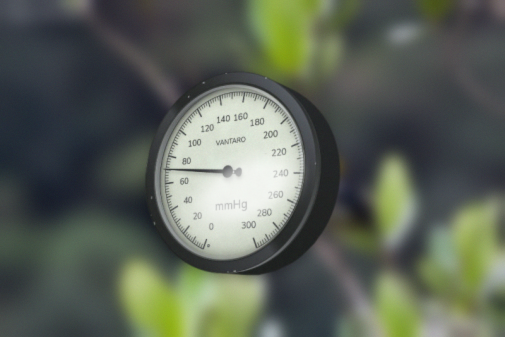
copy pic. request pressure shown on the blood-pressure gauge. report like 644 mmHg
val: 70 mmHg
